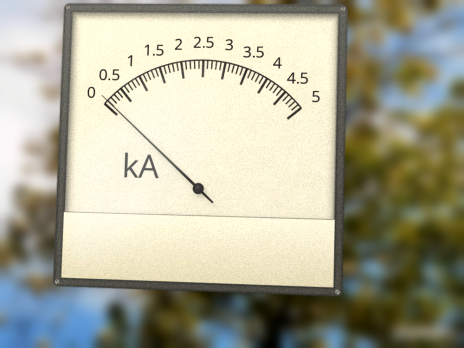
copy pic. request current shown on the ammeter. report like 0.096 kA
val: 0.1 kA
